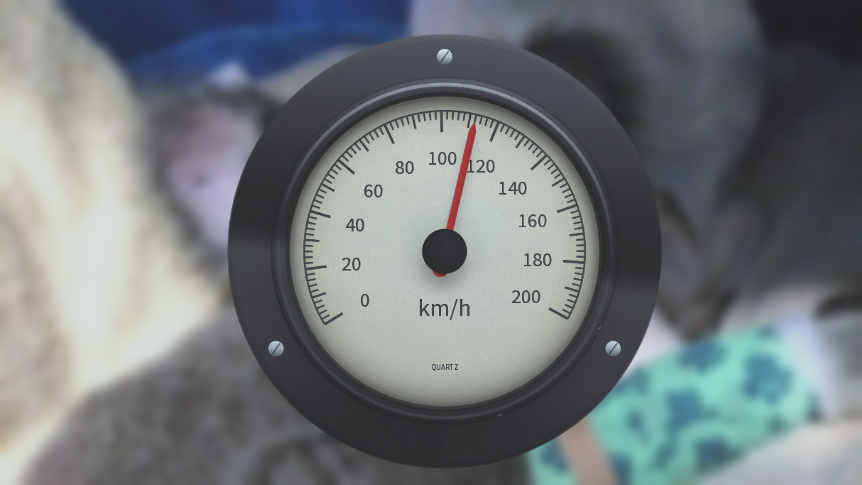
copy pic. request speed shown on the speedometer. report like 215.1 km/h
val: 112 km/h
